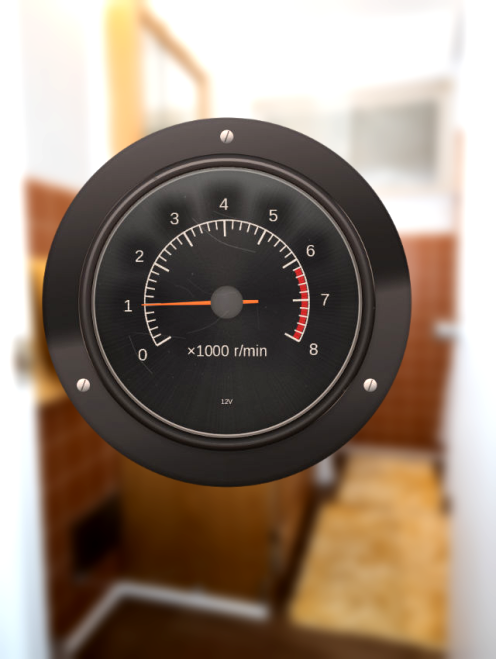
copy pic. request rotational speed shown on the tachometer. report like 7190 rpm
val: 1000 rpm
